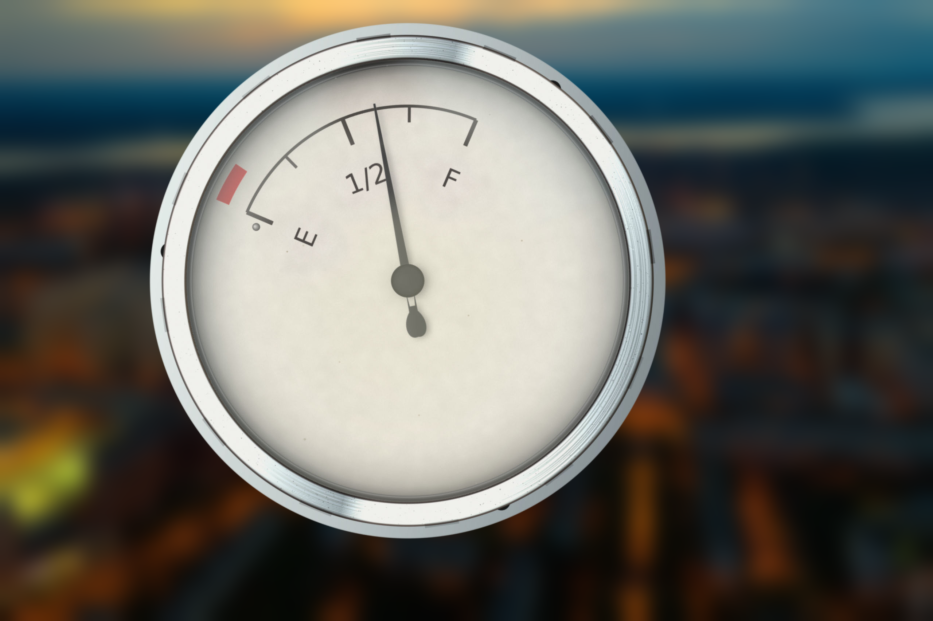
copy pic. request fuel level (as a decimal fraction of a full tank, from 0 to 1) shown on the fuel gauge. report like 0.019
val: 0.625
